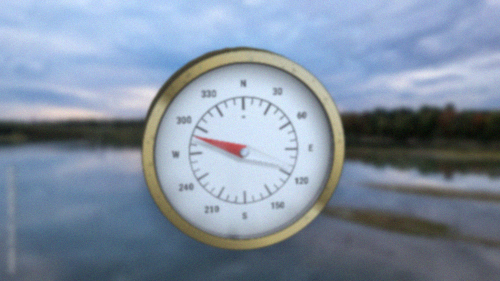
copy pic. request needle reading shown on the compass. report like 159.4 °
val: 290 °
